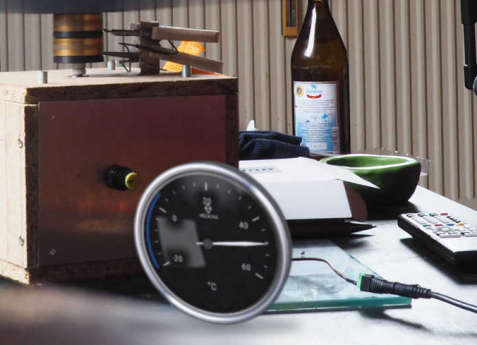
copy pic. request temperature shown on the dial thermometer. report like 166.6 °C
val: 48 °C
